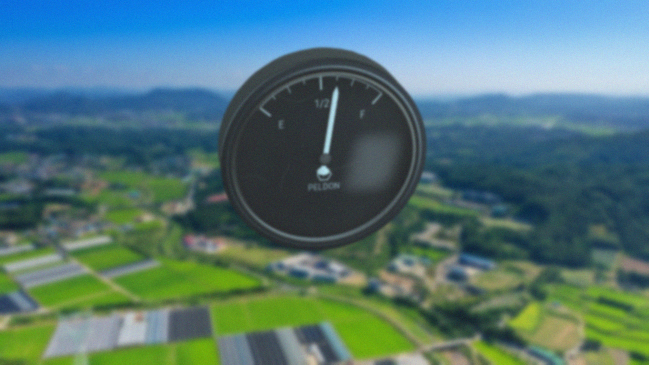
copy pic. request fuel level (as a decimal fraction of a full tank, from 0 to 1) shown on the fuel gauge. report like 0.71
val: 0.625
